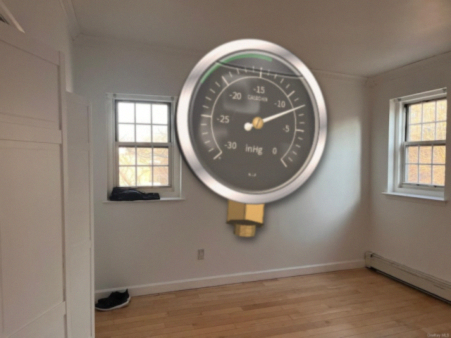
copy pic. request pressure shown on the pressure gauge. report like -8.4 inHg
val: -8 inHg
